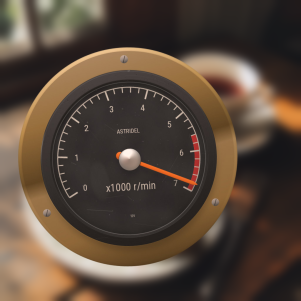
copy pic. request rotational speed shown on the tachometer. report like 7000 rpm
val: 6800 rpm
